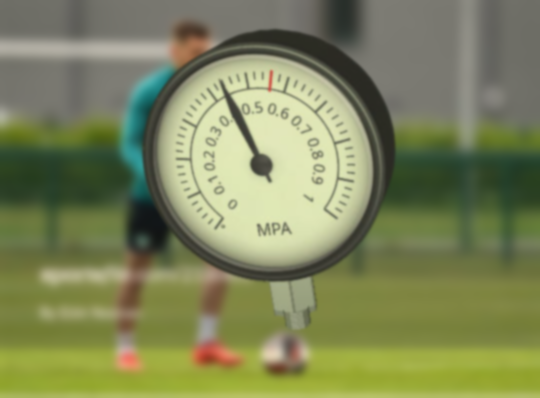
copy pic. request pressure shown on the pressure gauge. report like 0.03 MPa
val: 0.44 MPa
